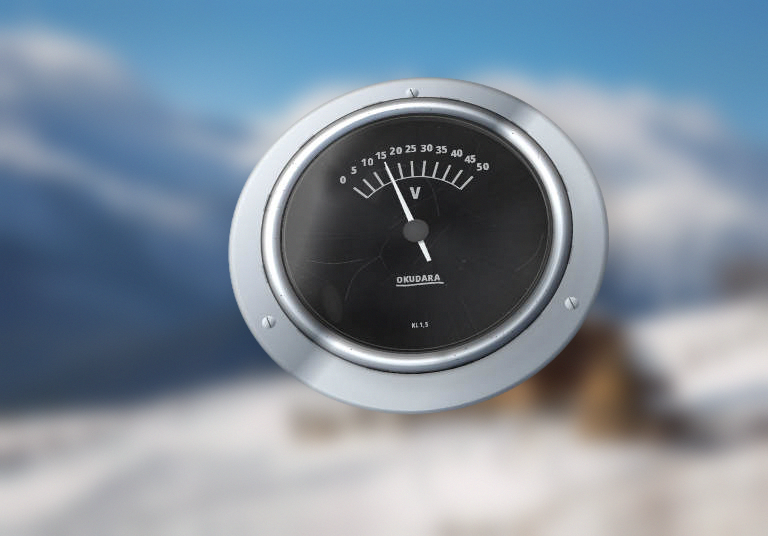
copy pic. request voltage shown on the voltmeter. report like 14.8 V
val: 15 V
